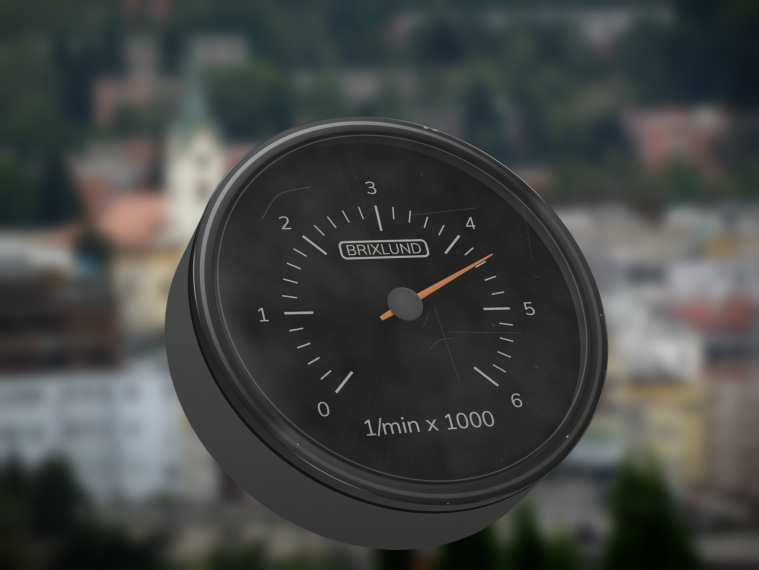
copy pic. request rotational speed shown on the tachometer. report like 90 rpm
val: 4400 rpm
